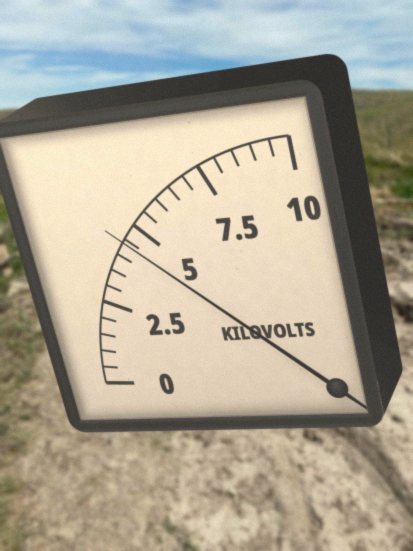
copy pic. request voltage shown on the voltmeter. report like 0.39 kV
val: 4.5 kV
